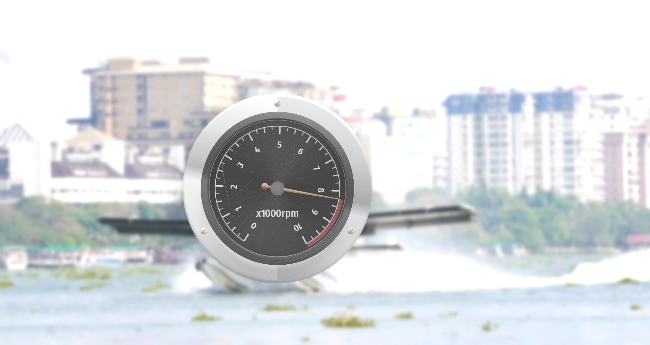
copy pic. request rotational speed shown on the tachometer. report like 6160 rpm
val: 8250 rpm
